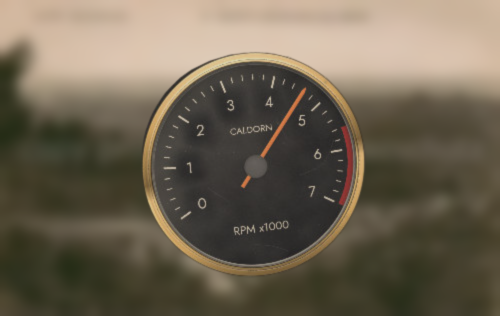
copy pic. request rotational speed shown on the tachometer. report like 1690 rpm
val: 4600 rpm
